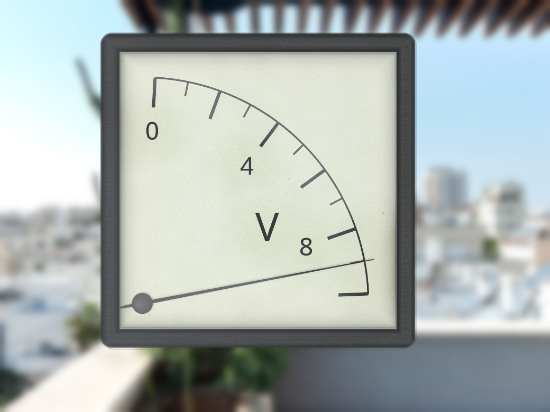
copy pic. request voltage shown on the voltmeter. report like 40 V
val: 9 V
